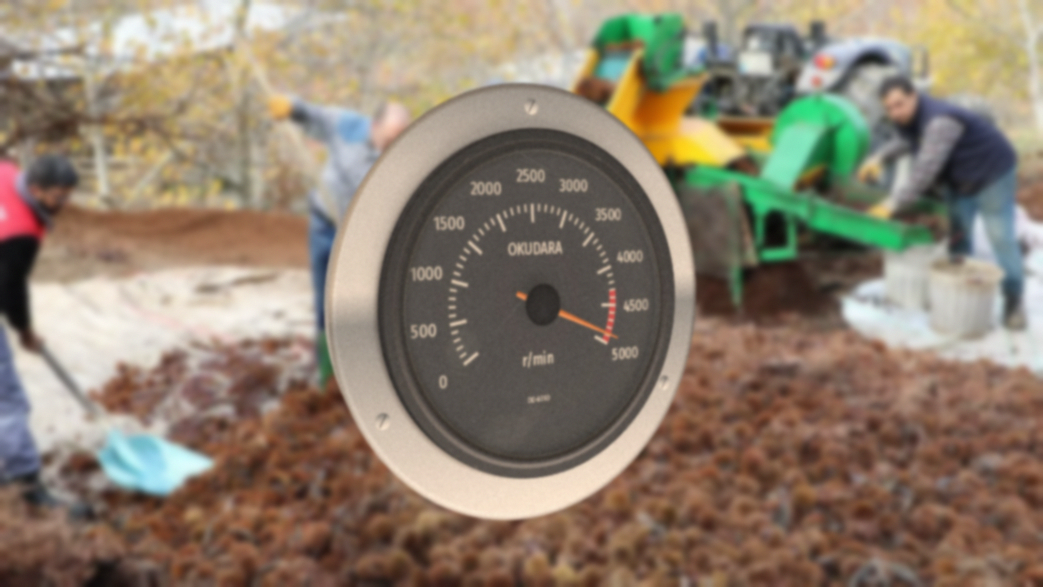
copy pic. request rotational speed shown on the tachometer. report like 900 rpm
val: 4900 rpm
